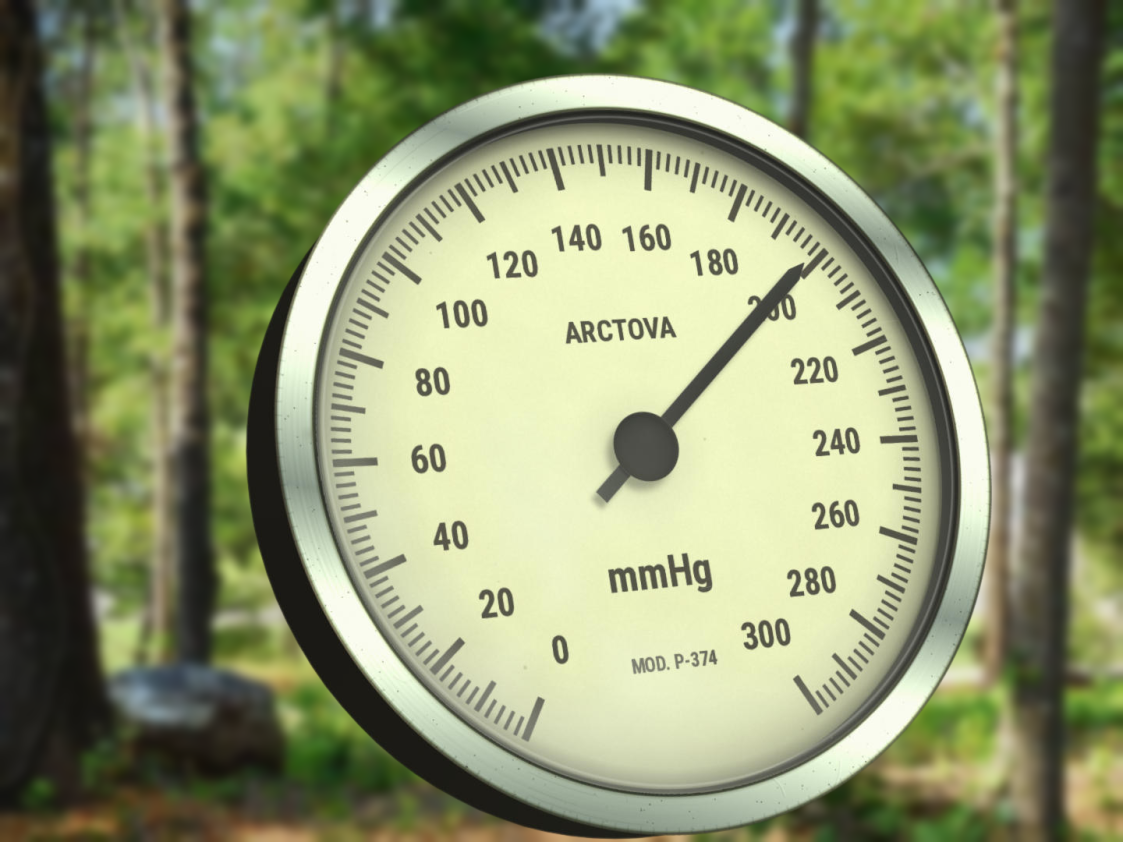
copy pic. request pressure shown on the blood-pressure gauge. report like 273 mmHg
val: 198 mmHg
